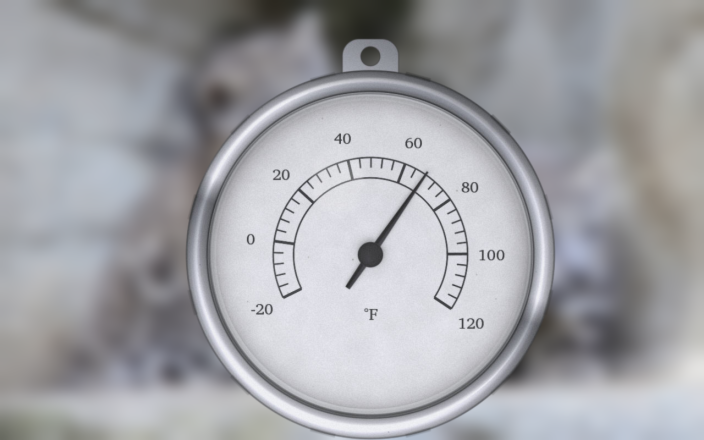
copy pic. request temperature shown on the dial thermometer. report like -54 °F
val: 68 °F
